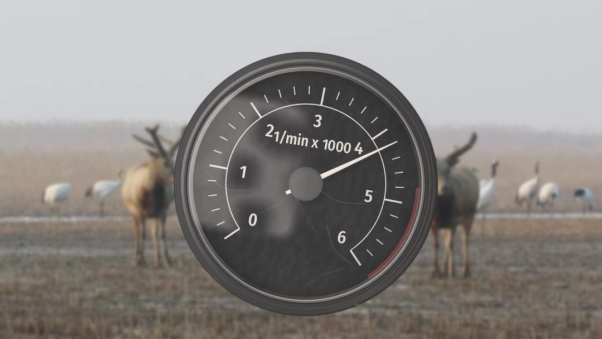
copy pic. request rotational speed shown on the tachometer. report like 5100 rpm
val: 4200 rpm
